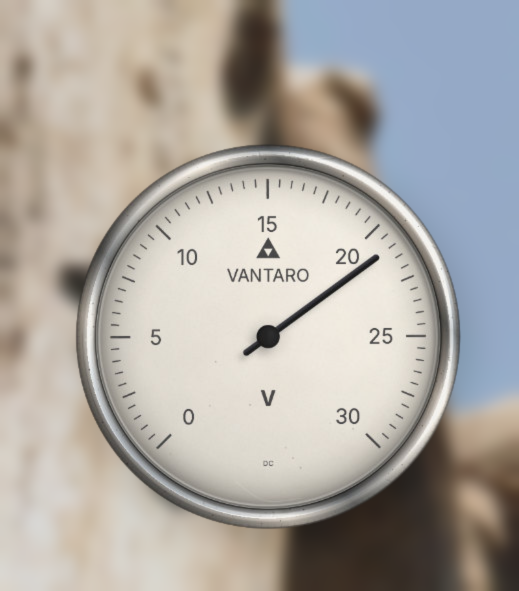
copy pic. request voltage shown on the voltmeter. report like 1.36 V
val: 21 V
